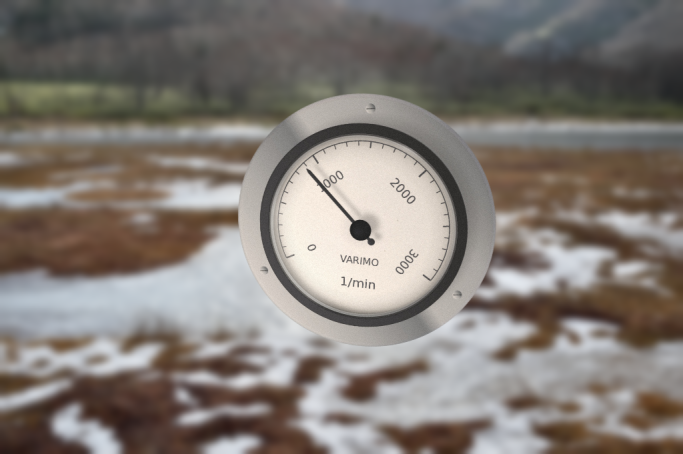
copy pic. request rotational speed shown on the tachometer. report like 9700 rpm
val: 900 rpm
